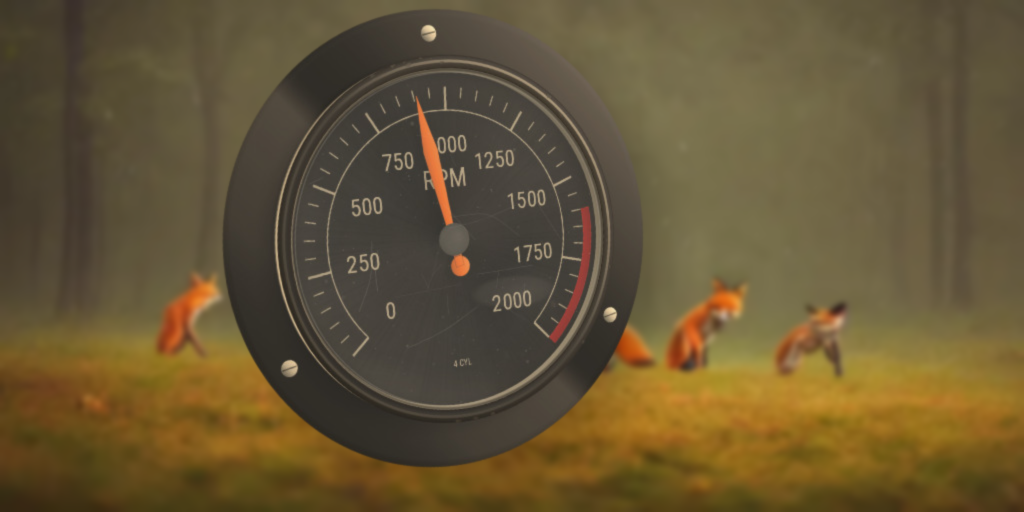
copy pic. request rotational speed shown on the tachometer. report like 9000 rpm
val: 900 rpm
